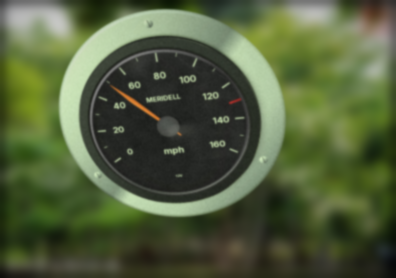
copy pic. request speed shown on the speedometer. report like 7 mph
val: 50 mph
